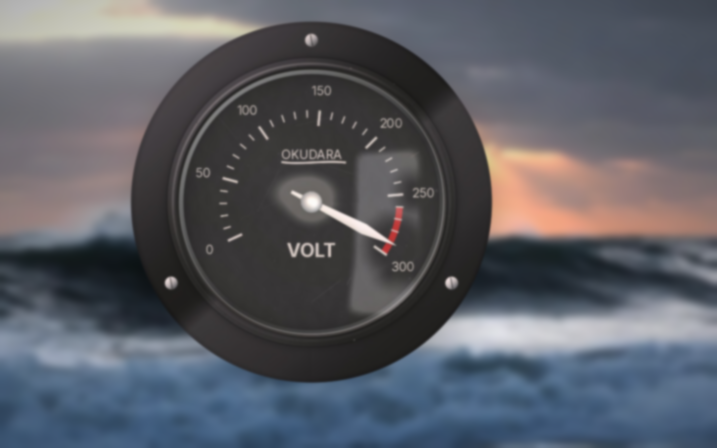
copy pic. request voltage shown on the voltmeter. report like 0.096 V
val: 290 V
